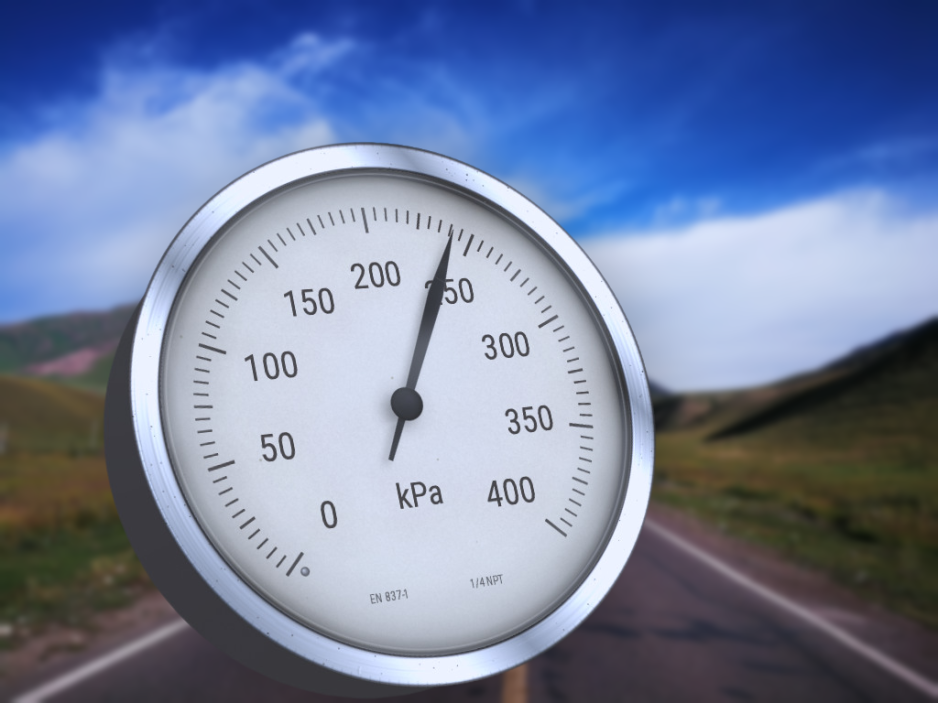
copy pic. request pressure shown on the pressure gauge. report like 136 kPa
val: 240 kPa
